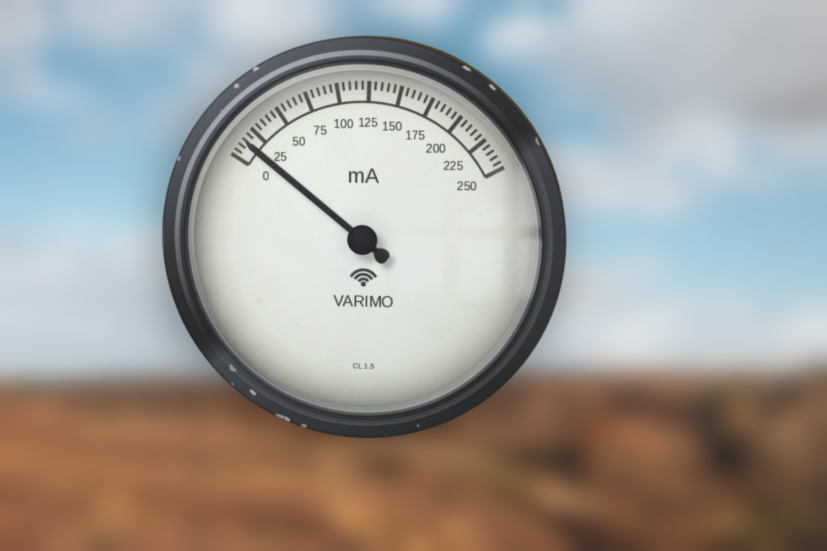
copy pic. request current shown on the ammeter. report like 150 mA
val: 15 mA
